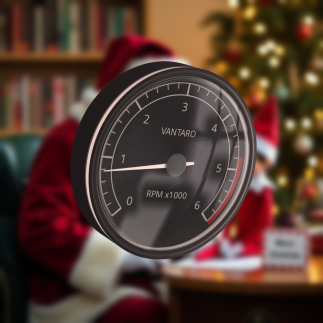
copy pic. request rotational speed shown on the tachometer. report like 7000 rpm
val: 800 rpm
